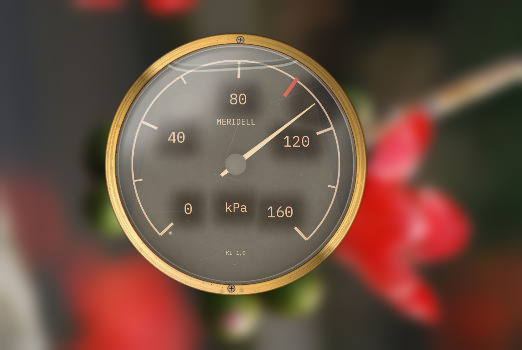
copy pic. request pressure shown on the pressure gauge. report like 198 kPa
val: 110 kPa
